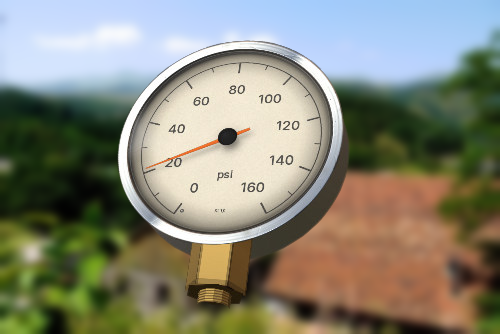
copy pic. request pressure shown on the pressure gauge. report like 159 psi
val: 20 psi
